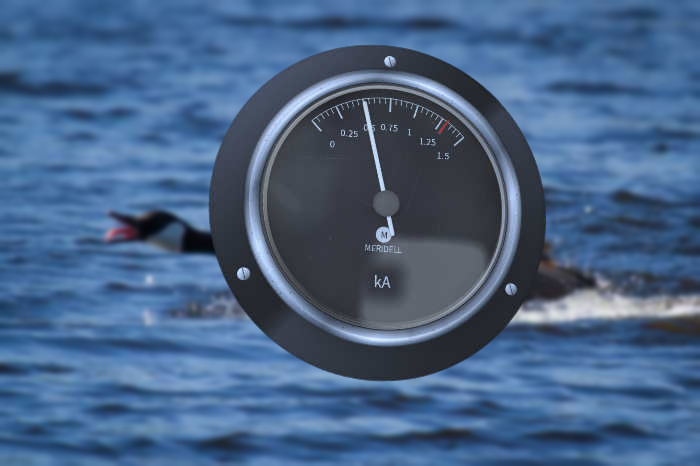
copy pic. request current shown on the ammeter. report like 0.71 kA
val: 0.5 kA
